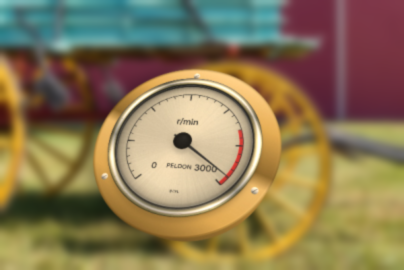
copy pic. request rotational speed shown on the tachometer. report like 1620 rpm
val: 2900 rpm
